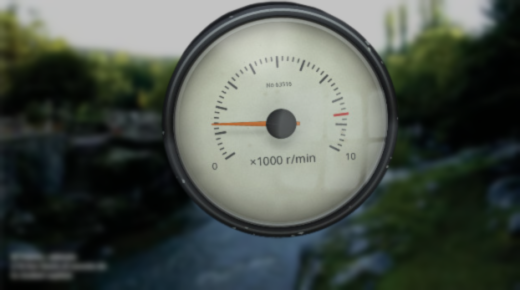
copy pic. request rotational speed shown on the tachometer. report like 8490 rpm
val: 1400 rpm
